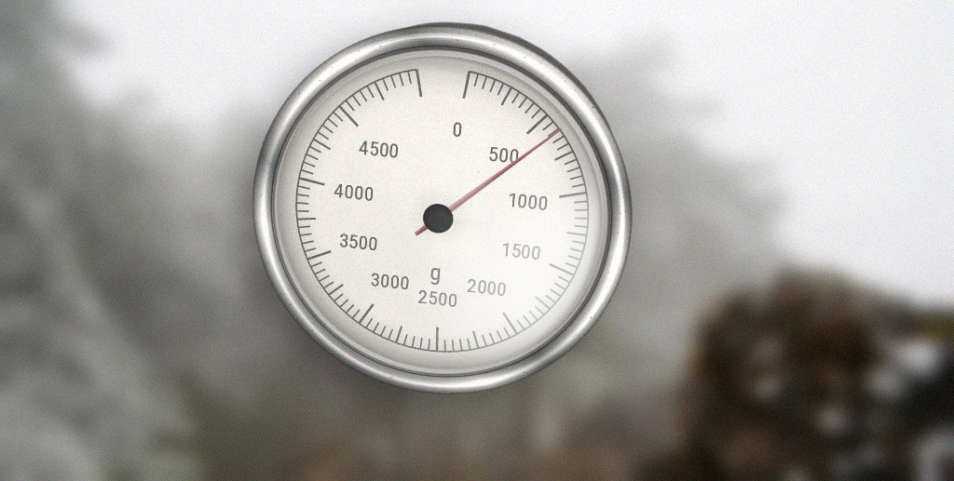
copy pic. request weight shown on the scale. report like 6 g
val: 600 g
